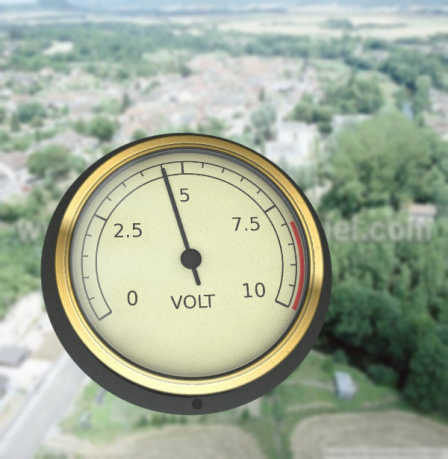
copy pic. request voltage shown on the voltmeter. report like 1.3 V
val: 4.5 V
